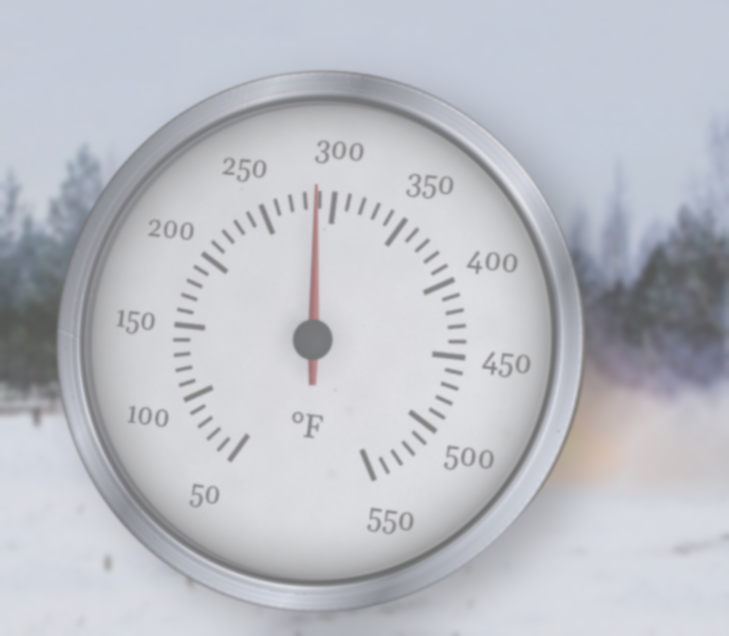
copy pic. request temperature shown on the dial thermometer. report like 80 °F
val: 290 °F
